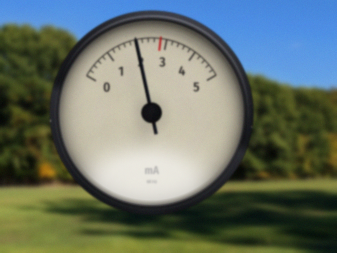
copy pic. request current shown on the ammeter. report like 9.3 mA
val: 2 mA
